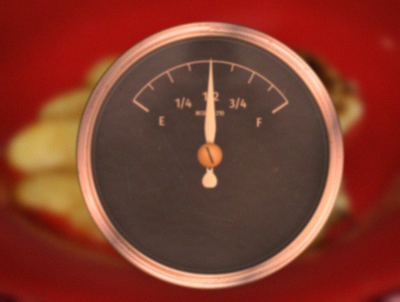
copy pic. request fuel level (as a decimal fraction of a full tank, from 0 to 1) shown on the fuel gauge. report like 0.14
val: 0.5
